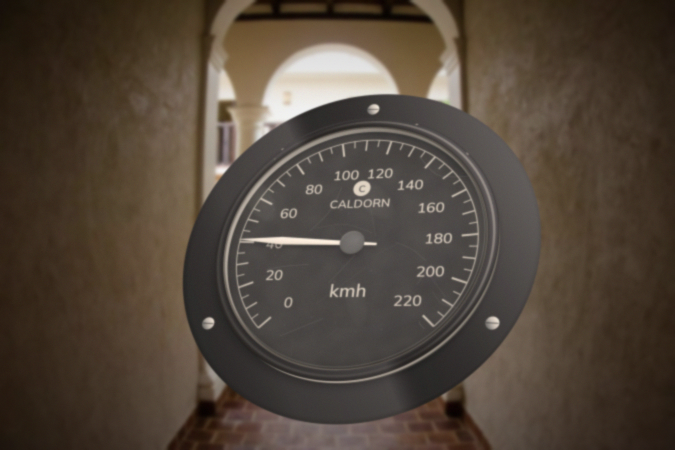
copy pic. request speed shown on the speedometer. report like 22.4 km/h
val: 40 km/h
